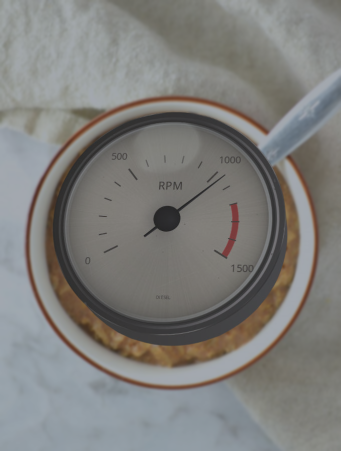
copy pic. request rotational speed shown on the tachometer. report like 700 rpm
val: 1050 rpm
